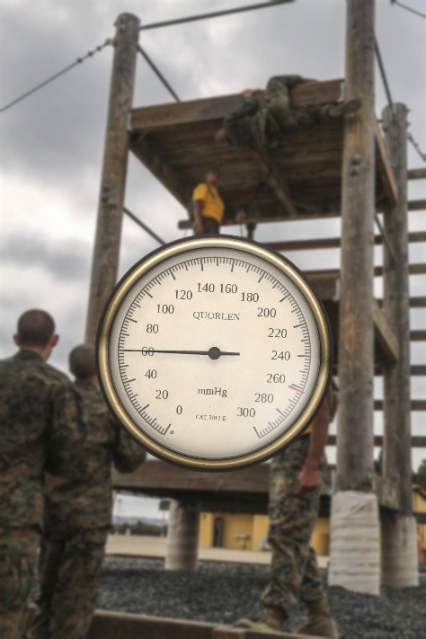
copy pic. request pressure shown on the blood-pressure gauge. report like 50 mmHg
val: 60 mmHg
